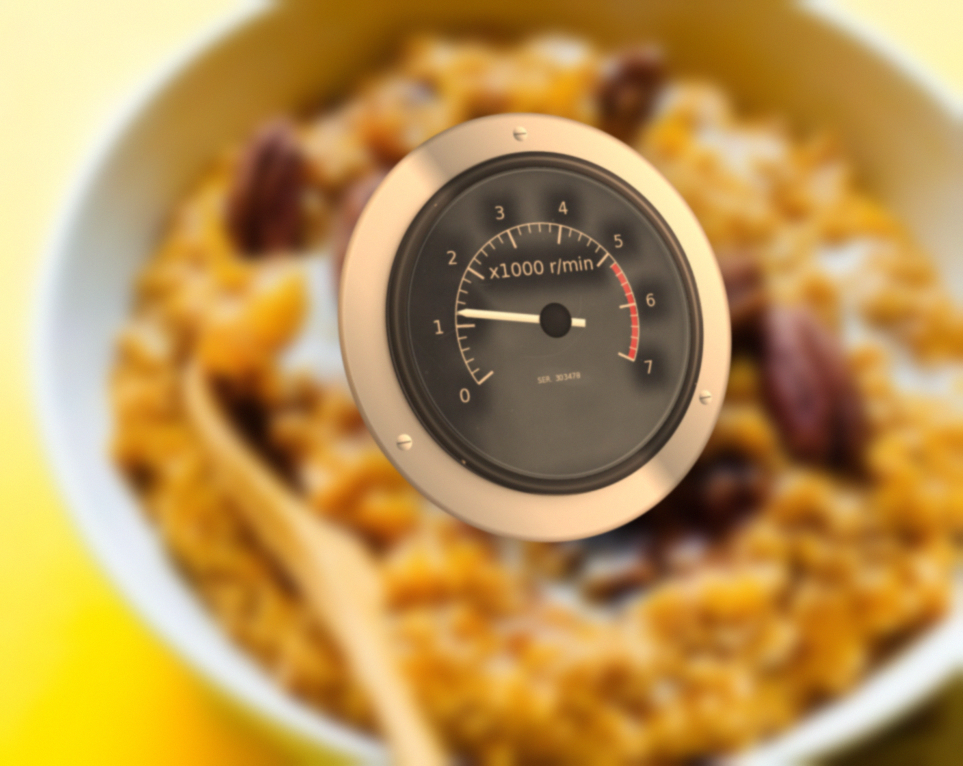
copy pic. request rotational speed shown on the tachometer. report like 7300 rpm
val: 1200 rpm
